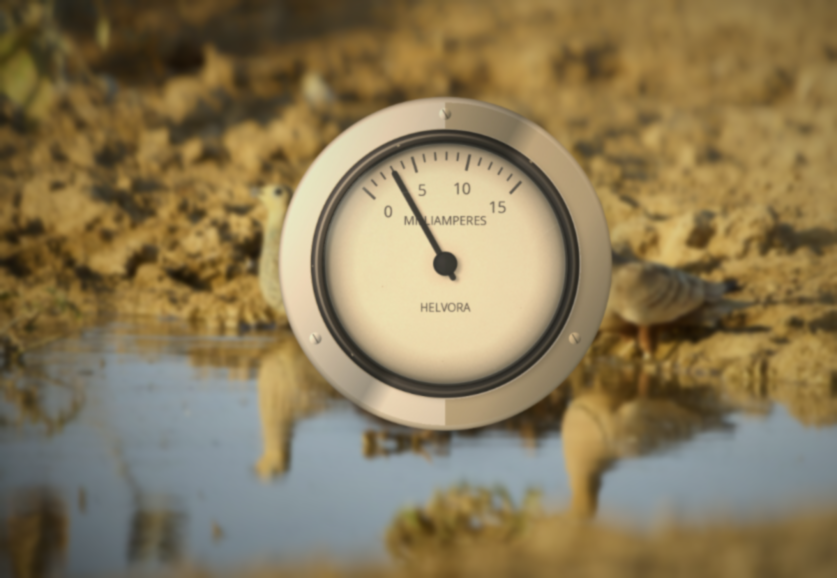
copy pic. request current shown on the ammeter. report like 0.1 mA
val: 3 mA
